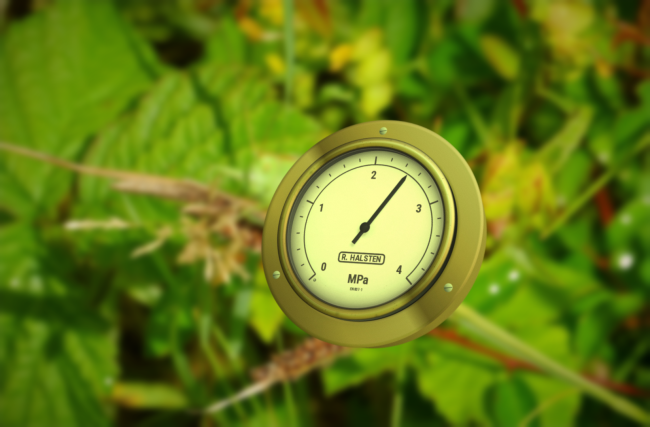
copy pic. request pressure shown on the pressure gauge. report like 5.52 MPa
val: 2.5 MPa
